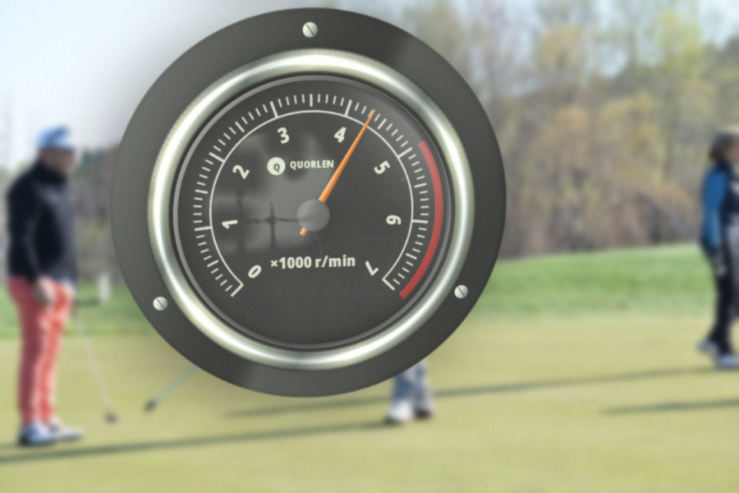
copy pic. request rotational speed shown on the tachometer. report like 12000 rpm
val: 4300 rpm
